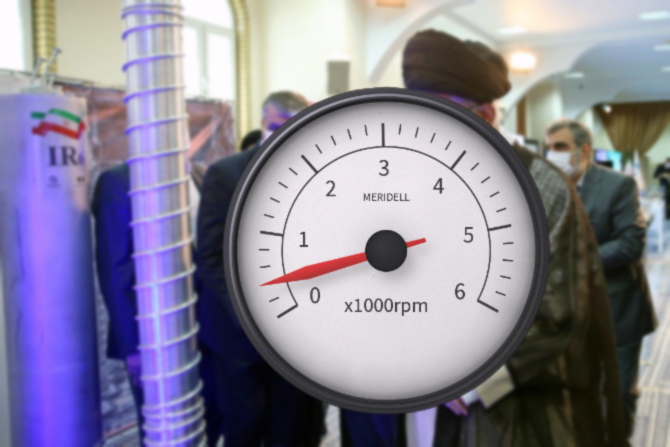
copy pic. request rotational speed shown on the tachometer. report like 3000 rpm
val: 400 rpm
